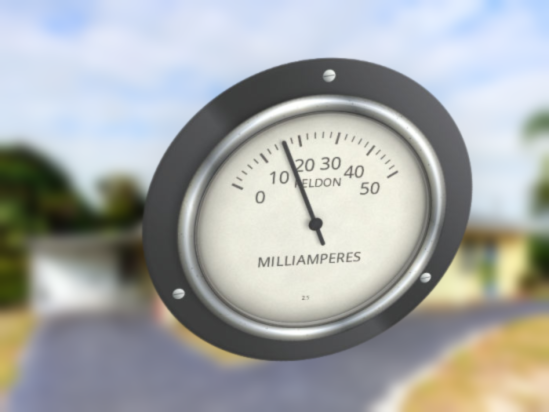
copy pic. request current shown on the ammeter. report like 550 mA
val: 16 mA
